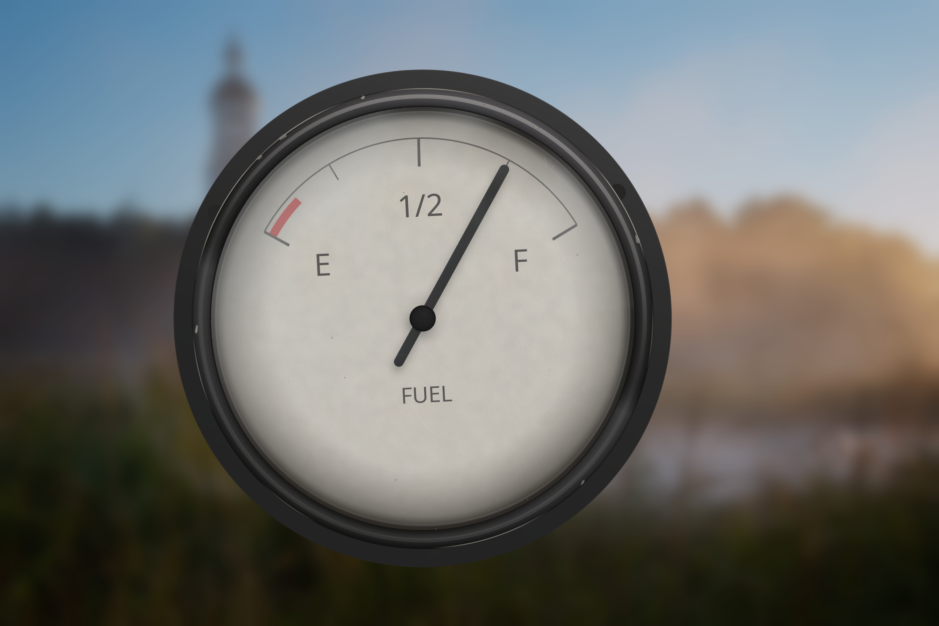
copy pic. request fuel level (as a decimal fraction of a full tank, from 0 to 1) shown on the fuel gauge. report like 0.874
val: 0.75
